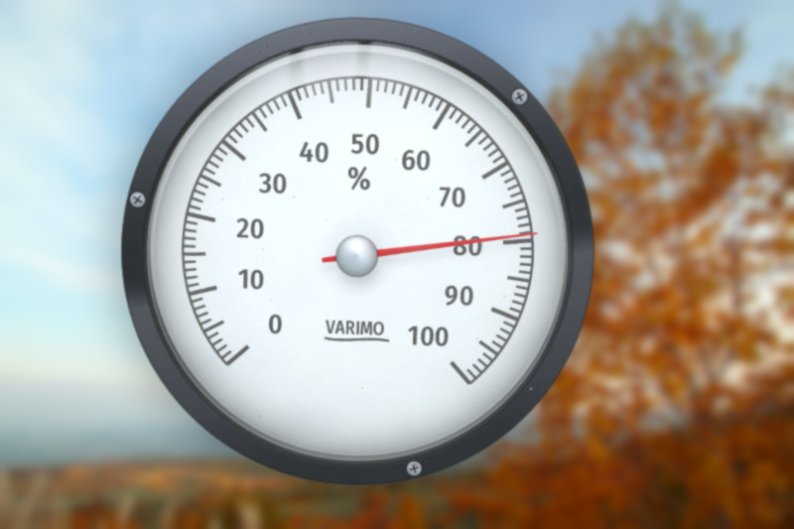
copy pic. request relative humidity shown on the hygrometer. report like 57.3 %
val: 79 %
